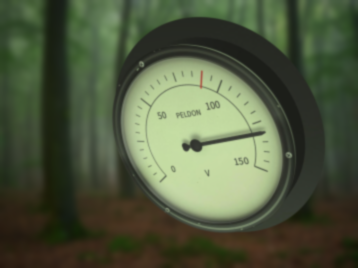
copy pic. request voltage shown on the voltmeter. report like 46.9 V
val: 130 V
